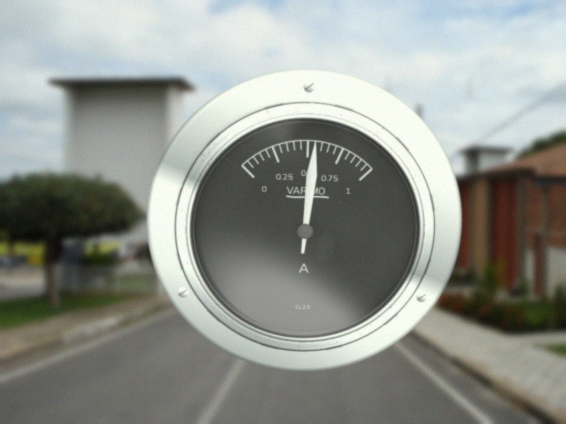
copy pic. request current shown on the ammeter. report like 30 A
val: 0.55 A
